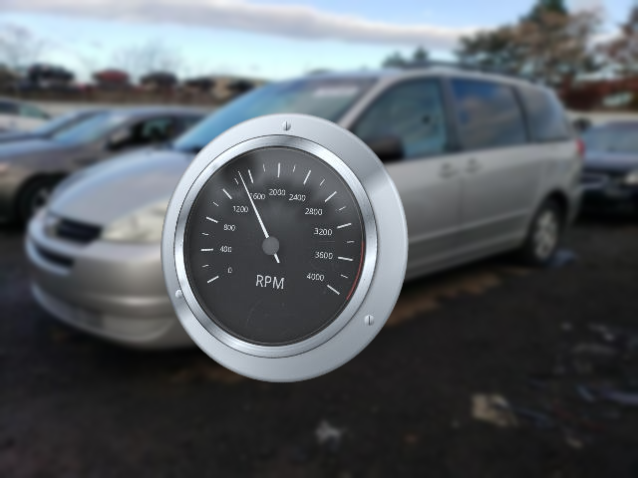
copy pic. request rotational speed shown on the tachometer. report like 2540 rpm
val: 1500 rpm
